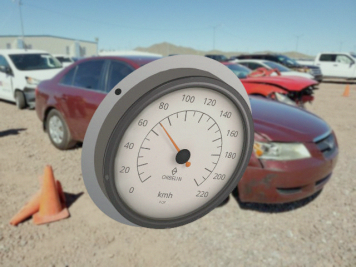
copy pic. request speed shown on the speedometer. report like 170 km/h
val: 70 km/h
